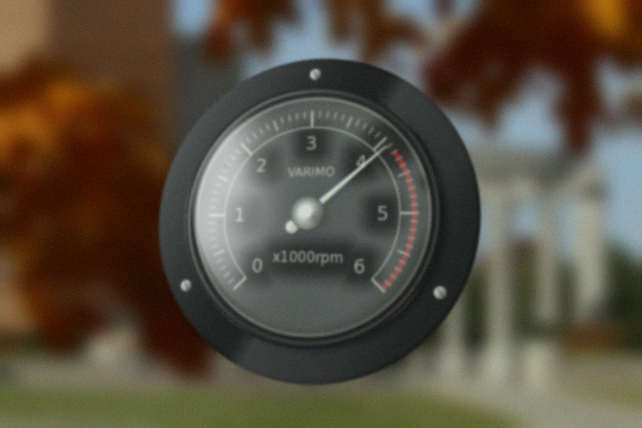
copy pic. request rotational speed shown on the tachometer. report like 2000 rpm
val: 4100 rpm
